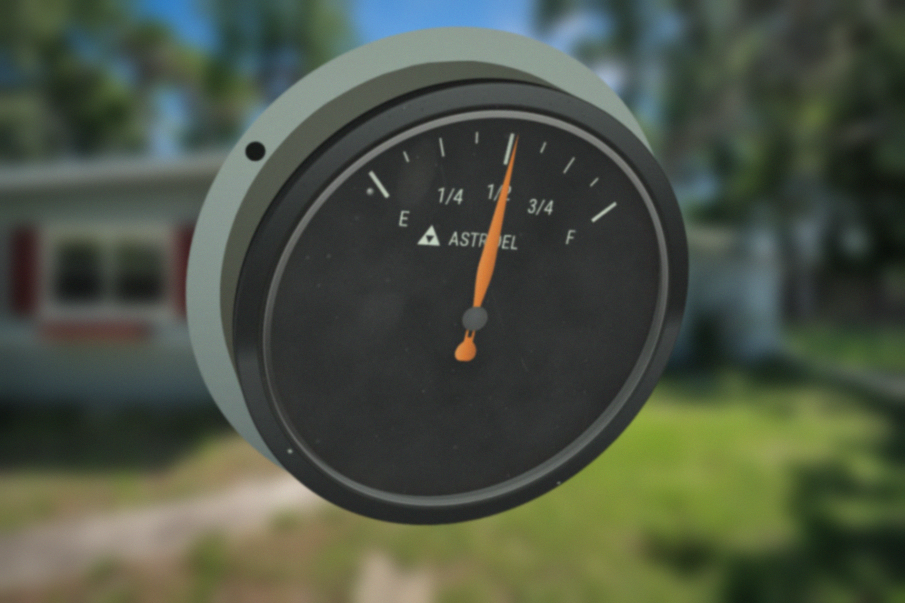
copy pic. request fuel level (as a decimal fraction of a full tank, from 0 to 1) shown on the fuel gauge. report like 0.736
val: 0.5
